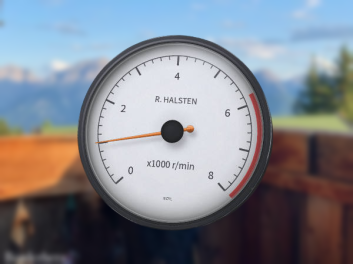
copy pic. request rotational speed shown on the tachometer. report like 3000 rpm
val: 1000 rpm
